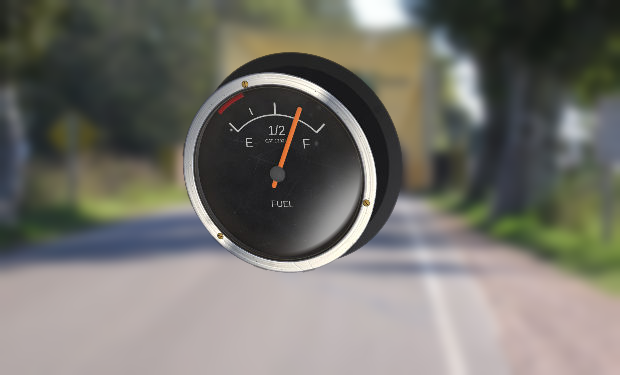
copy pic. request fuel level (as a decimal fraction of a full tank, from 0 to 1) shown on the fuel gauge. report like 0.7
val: 0.75
